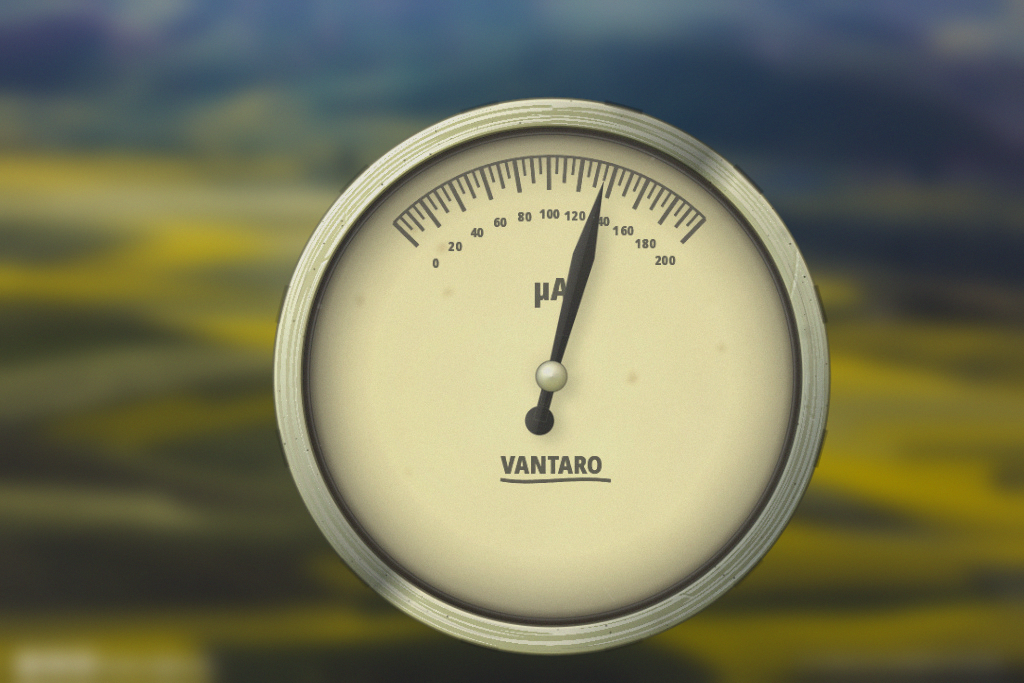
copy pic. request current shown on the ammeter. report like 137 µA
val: 135 µA
